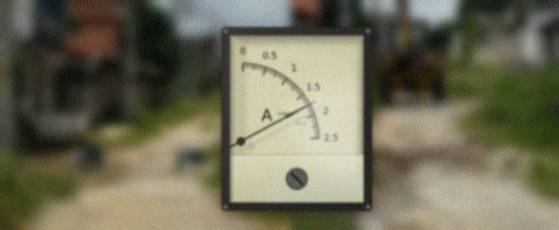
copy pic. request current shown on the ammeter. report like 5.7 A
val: 1.75 A
